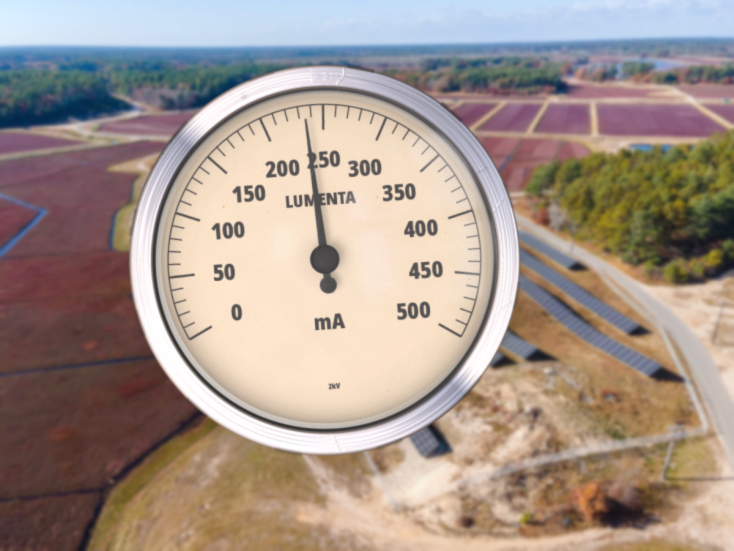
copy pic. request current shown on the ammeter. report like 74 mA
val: 235 mA
